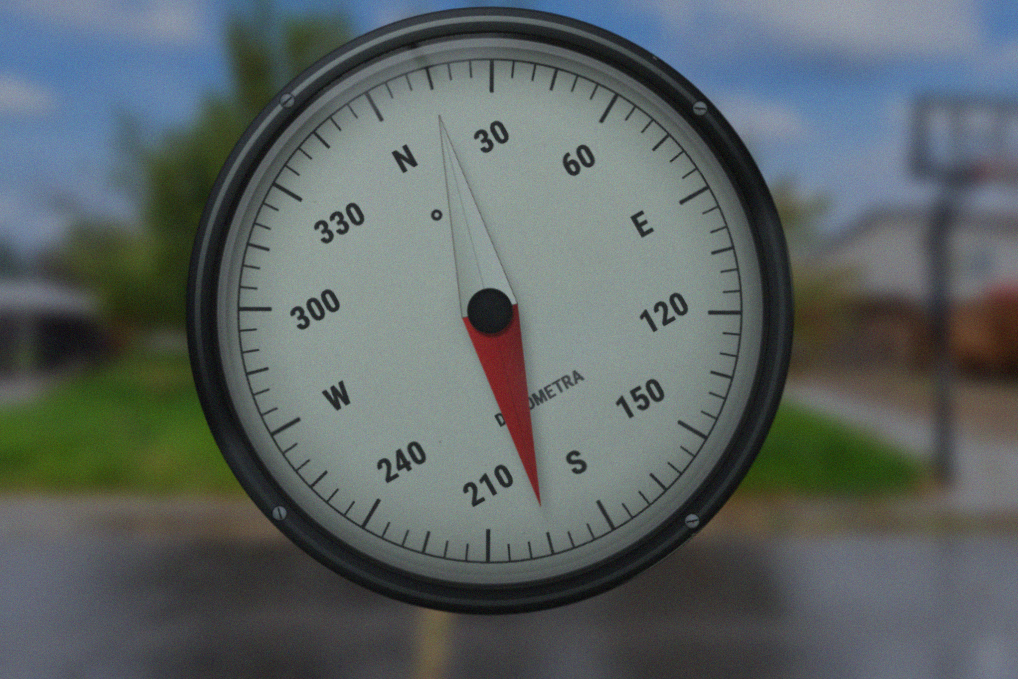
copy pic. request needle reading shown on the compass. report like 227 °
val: 195 °
